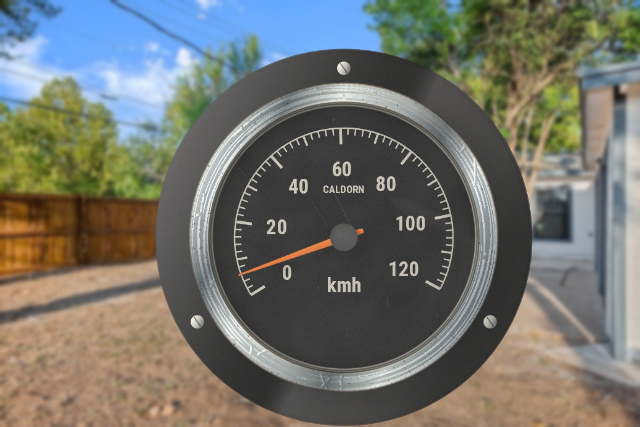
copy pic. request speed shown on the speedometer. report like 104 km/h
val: 6 km/h
